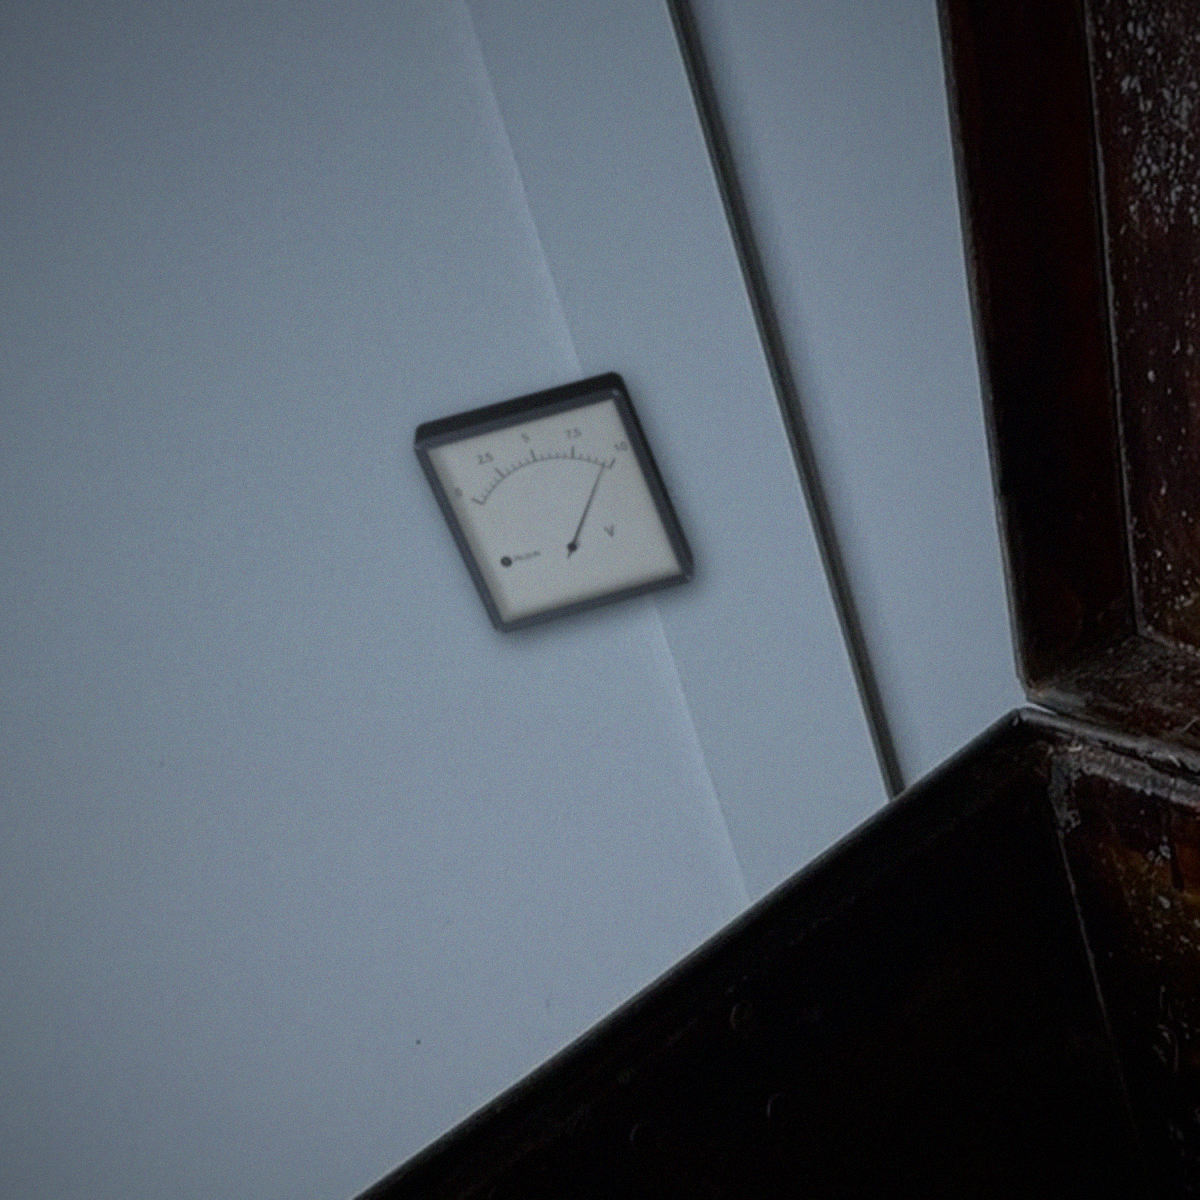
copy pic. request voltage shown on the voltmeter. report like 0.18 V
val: 9.5 V
